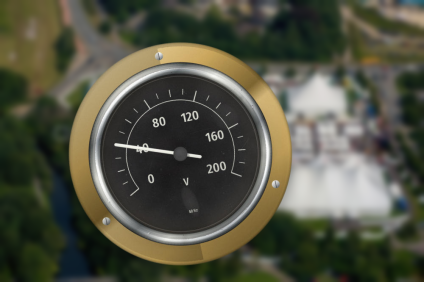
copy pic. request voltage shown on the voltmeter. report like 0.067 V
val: 40 V
